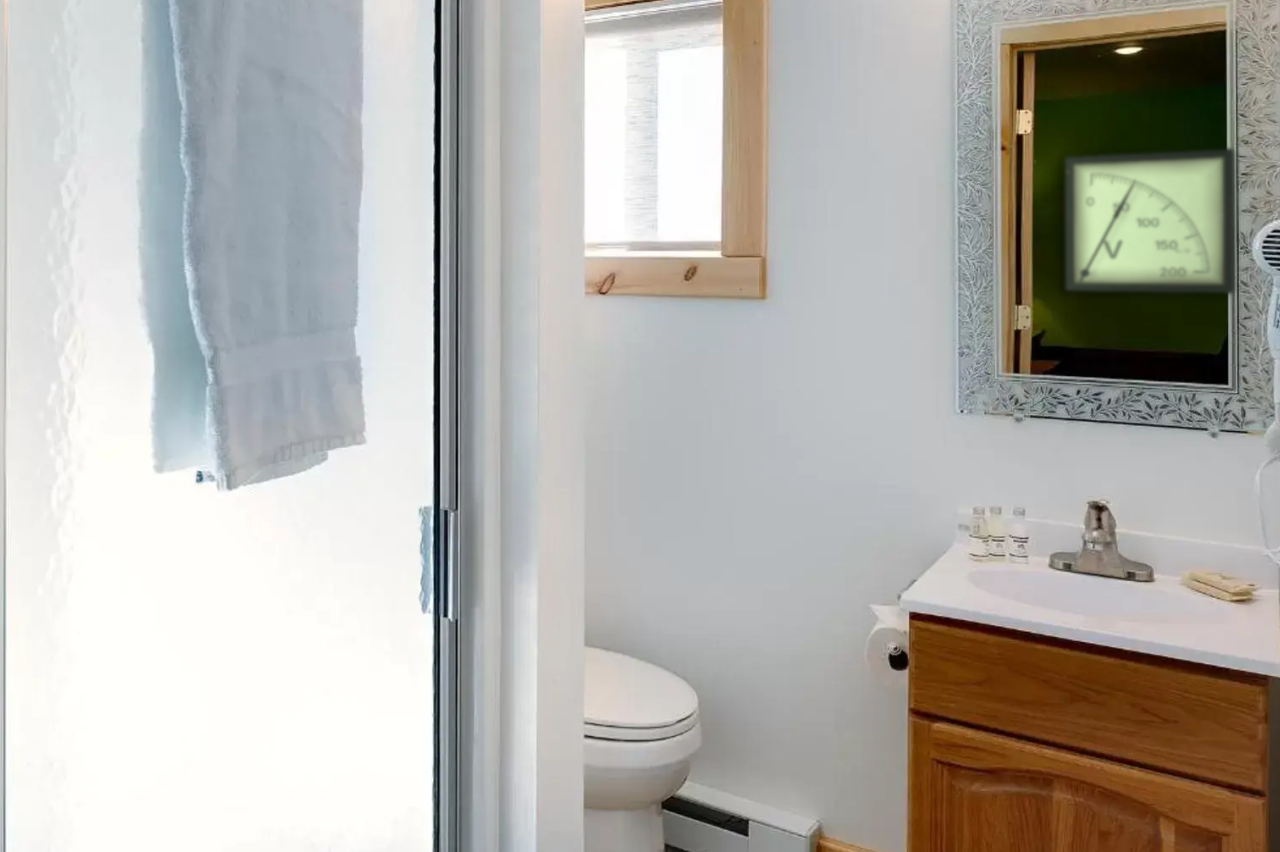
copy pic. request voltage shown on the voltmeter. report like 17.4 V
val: 50 V
